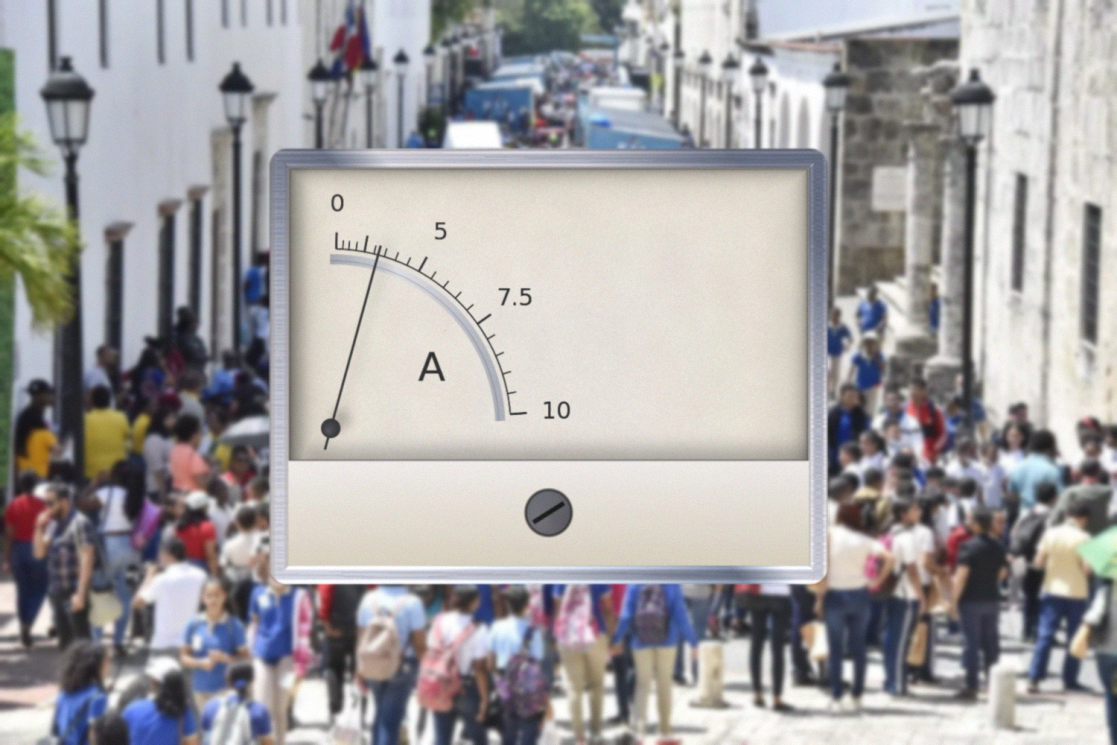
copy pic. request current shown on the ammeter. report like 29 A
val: 3.25 A
